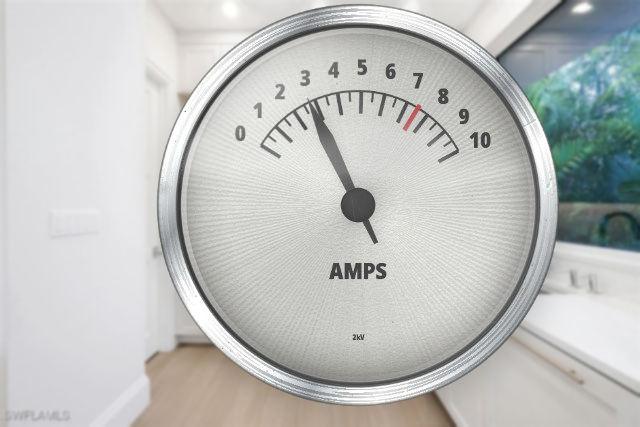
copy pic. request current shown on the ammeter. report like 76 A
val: 2.75 A
